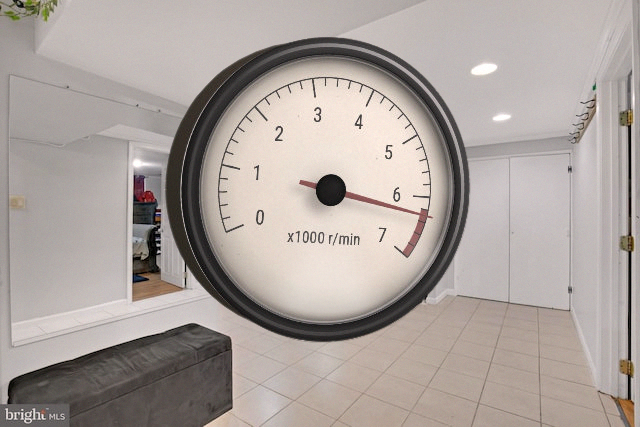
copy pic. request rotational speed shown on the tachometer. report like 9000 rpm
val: 6300 rpm
